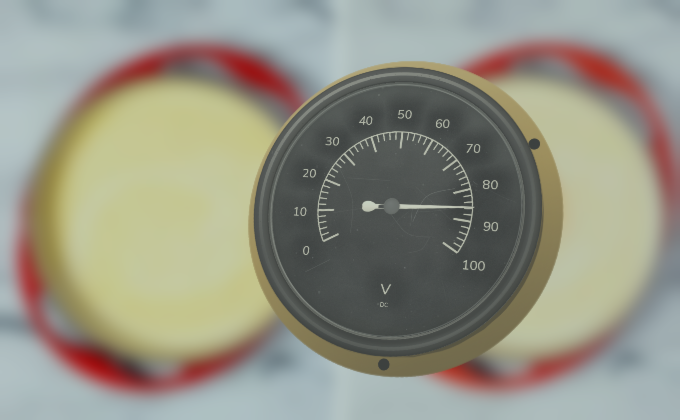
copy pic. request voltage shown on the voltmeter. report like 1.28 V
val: 86 V
